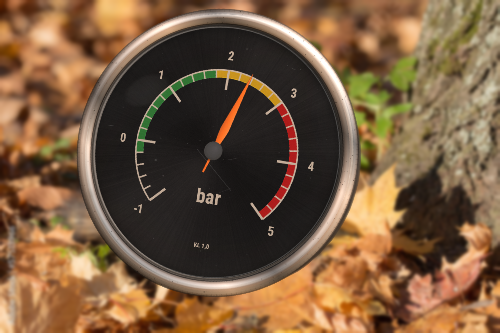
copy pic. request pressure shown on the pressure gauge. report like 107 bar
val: 2.4 bar
